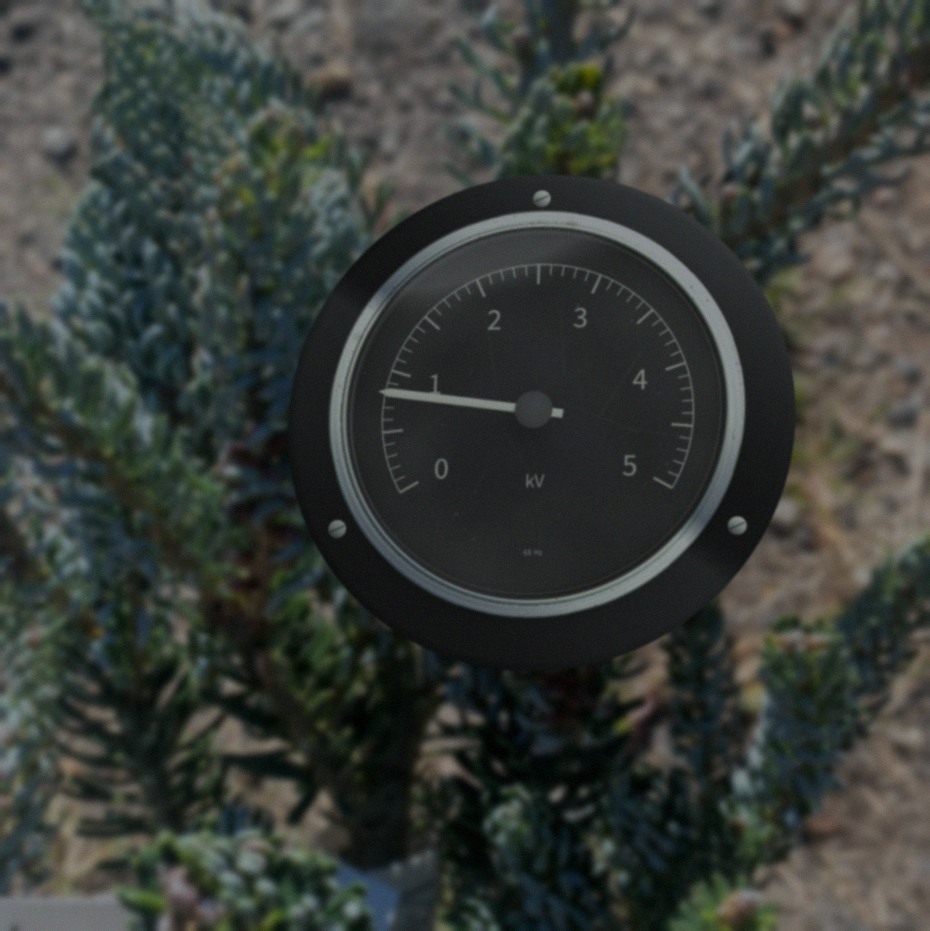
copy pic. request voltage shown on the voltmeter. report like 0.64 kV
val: 0.8 kV
